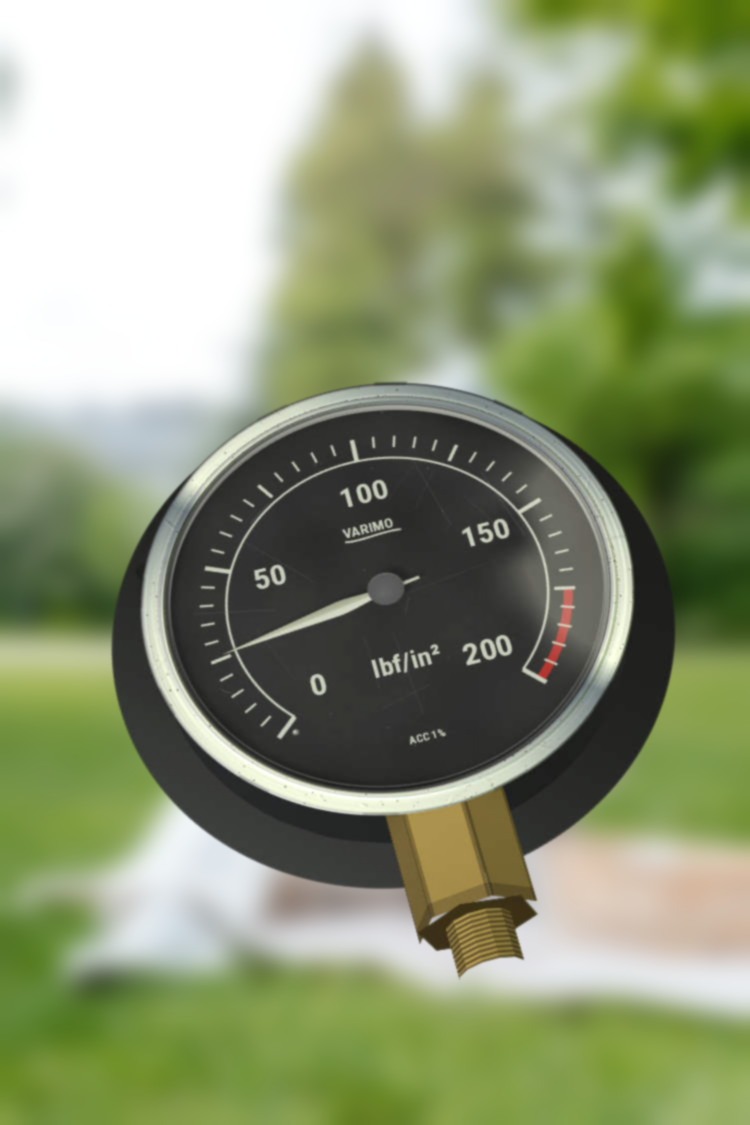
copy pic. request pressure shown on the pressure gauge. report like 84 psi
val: 25 psi
